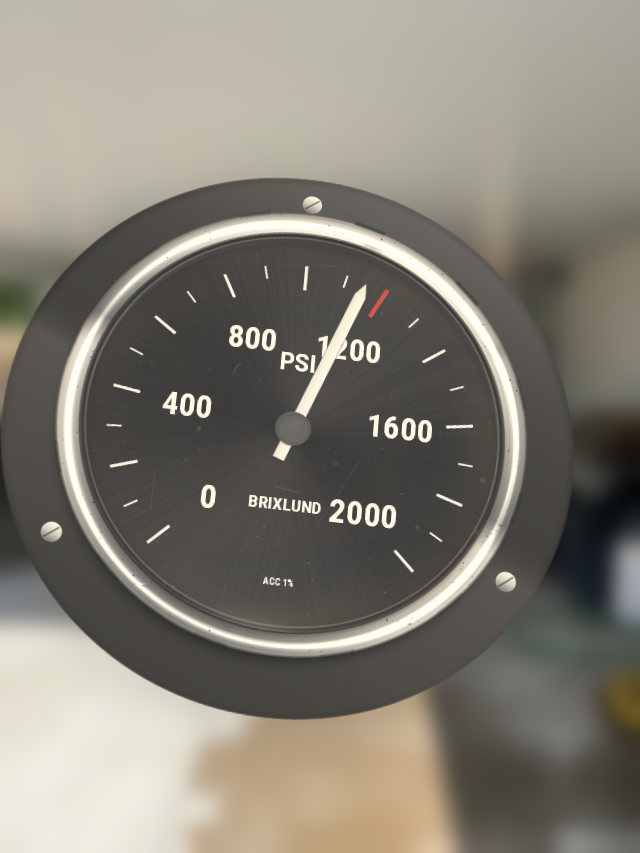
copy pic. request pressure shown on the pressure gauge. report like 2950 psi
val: 1150 psi
